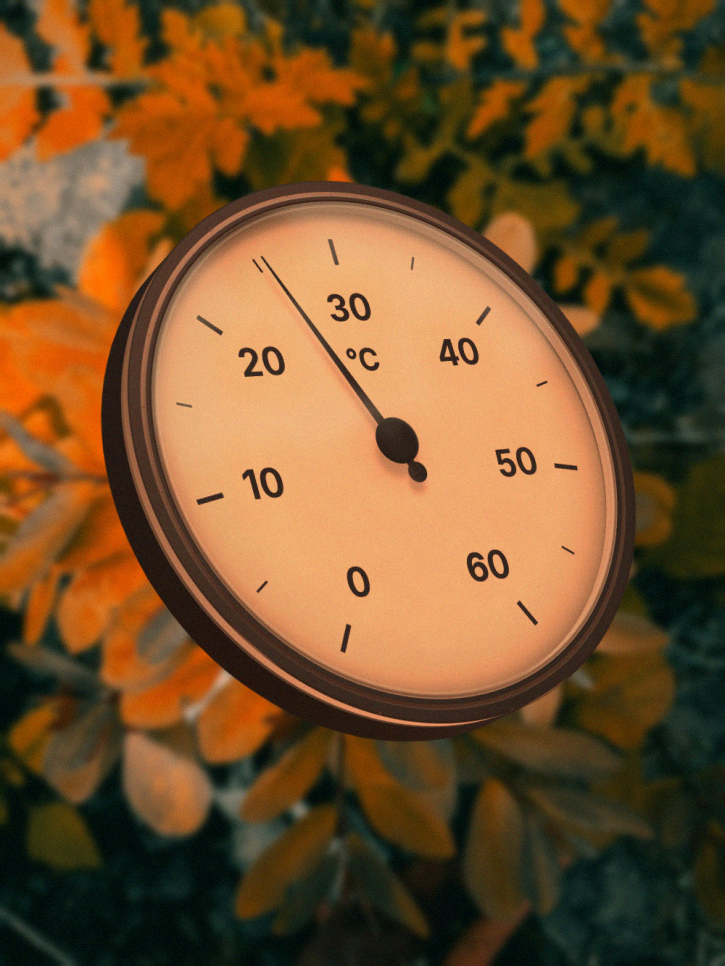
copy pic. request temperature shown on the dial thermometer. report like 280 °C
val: 25 °C
